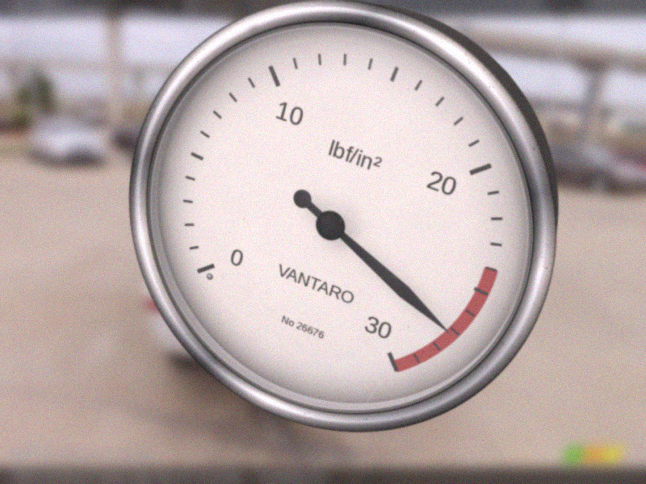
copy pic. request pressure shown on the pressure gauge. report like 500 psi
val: 27 psi
